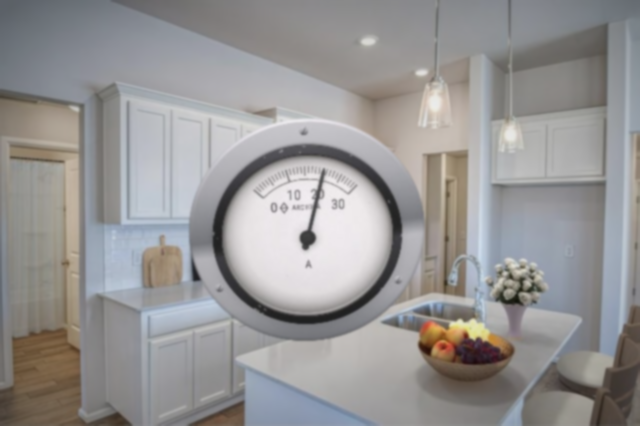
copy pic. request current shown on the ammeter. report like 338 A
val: 20 A
